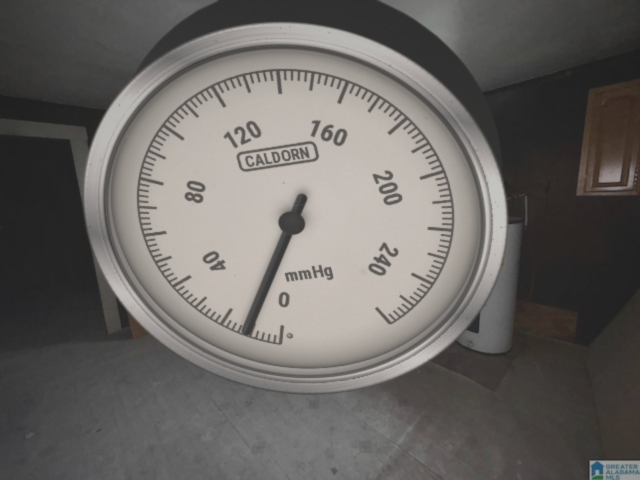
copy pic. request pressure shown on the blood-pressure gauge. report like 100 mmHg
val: 12 mmHg
